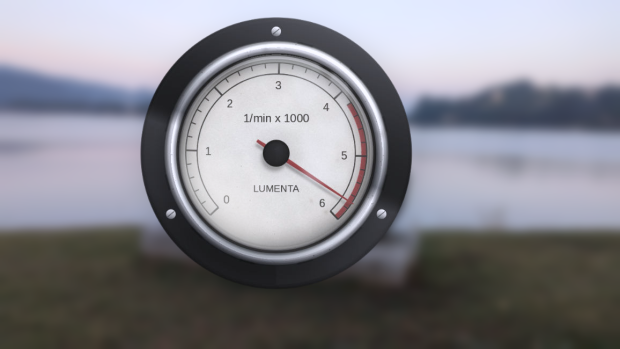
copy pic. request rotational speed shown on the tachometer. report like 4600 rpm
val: 5700 rpm
